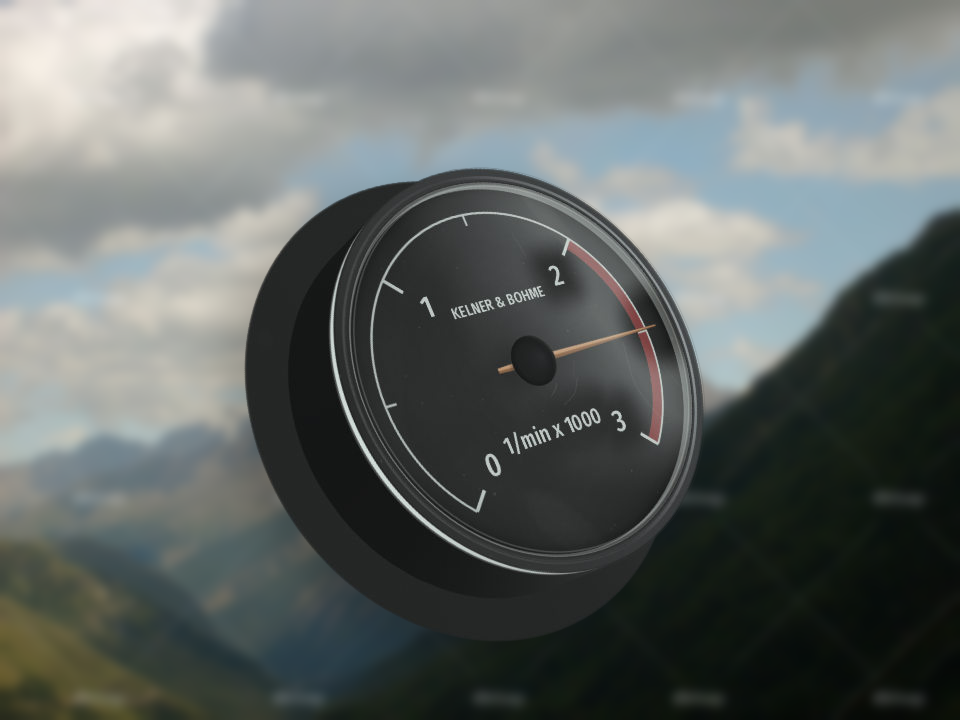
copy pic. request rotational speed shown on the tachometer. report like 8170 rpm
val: 2500 rpm
